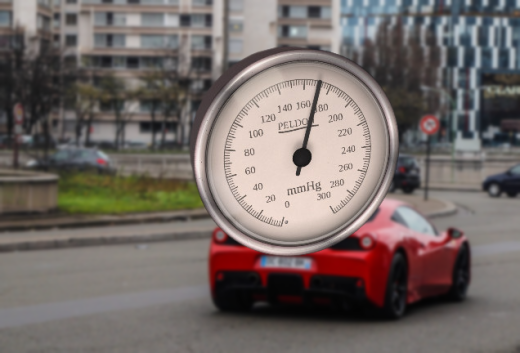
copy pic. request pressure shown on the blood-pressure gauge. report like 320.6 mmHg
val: 170 mmHg
